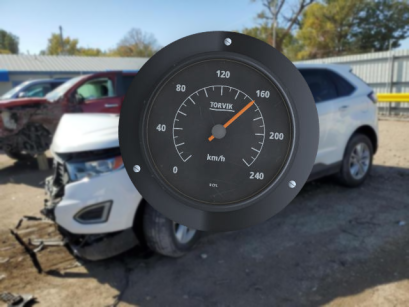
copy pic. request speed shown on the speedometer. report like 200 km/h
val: 160 km/h
